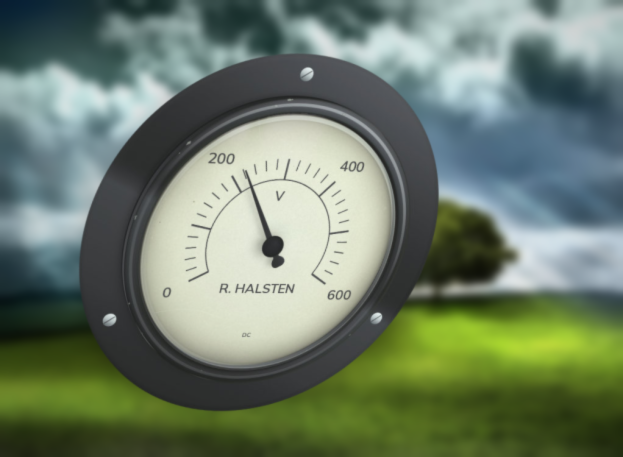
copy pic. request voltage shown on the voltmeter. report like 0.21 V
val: 220 V
